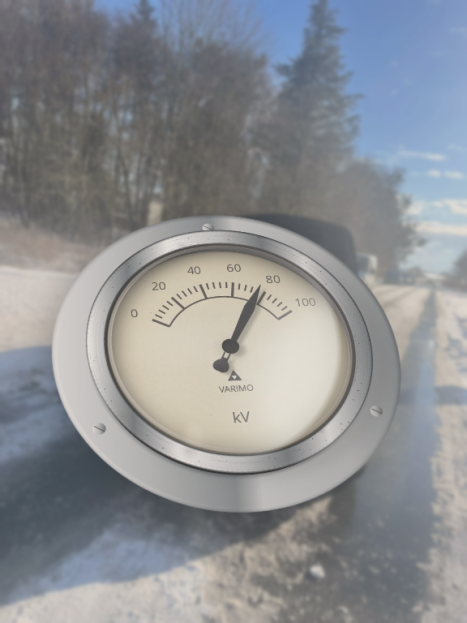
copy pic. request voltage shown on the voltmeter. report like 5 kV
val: 76 kV
